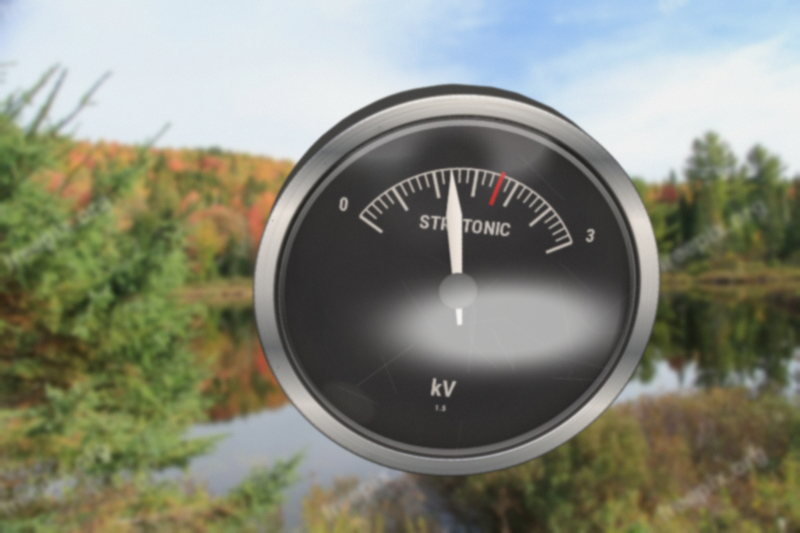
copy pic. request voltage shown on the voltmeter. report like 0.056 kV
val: 1.2 kV
